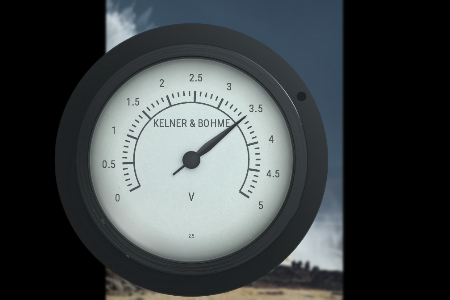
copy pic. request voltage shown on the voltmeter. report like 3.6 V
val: 3.5 V
